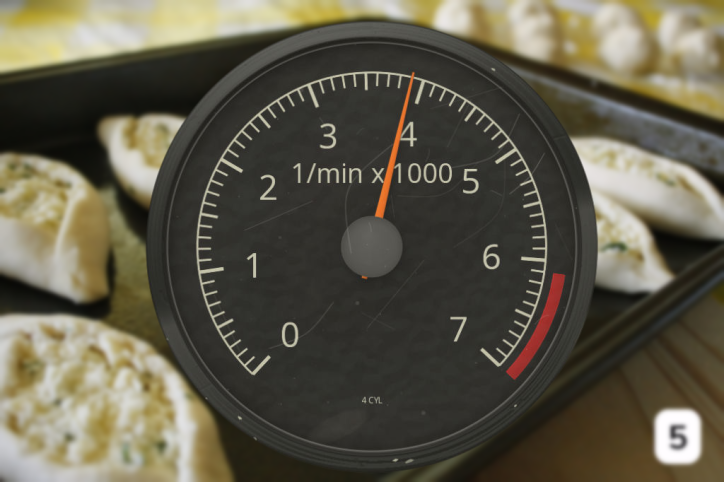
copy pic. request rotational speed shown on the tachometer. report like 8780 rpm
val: 3900 rpm
